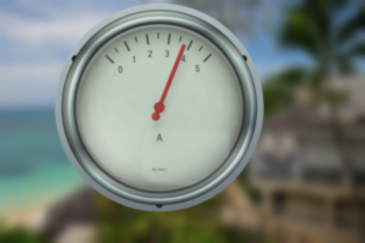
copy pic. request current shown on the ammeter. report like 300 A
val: 3.75 A
